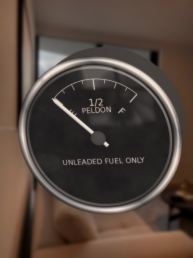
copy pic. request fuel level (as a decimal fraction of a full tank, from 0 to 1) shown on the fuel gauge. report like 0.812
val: 0
